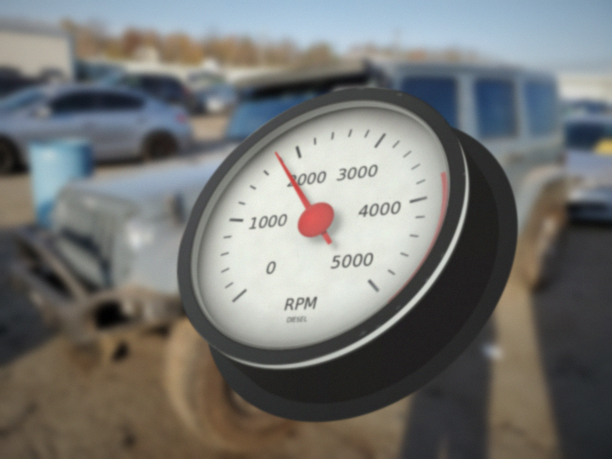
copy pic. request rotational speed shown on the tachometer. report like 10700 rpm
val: 1800 rpm
